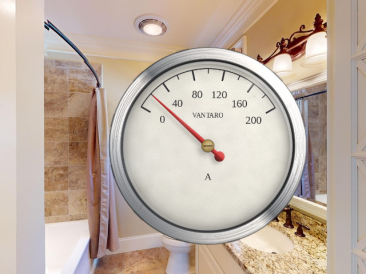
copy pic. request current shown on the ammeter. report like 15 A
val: 20 A
